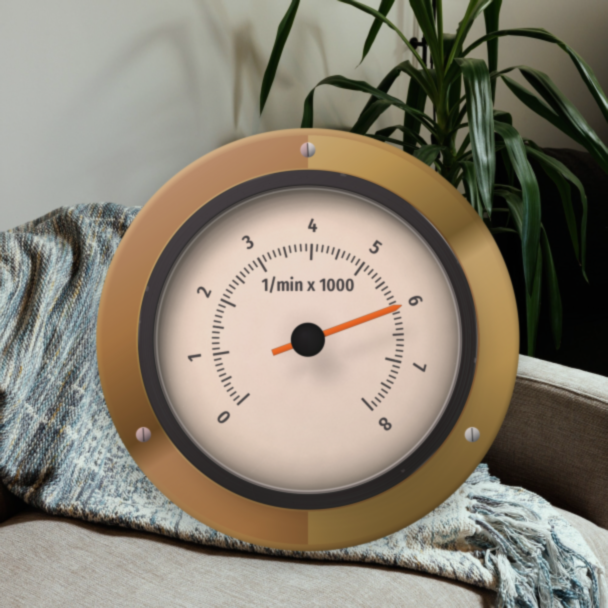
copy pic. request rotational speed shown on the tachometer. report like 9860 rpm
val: 6000 rpm
